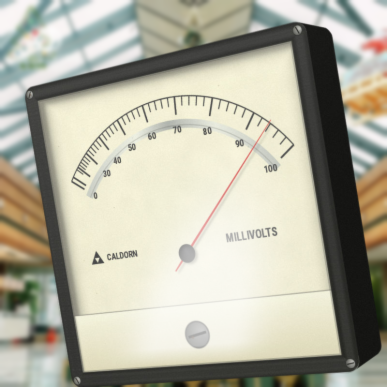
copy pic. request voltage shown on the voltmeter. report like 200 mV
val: 94 mV
